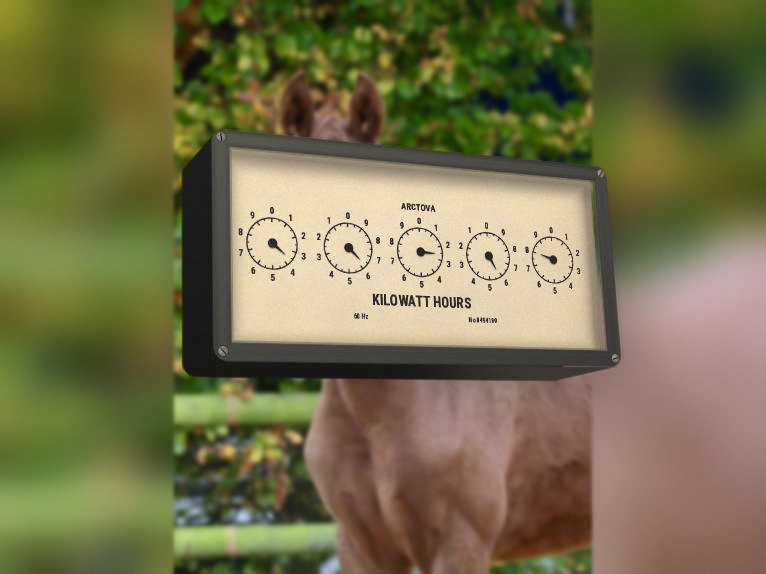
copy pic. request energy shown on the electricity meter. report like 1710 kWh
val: 36258 kWh
